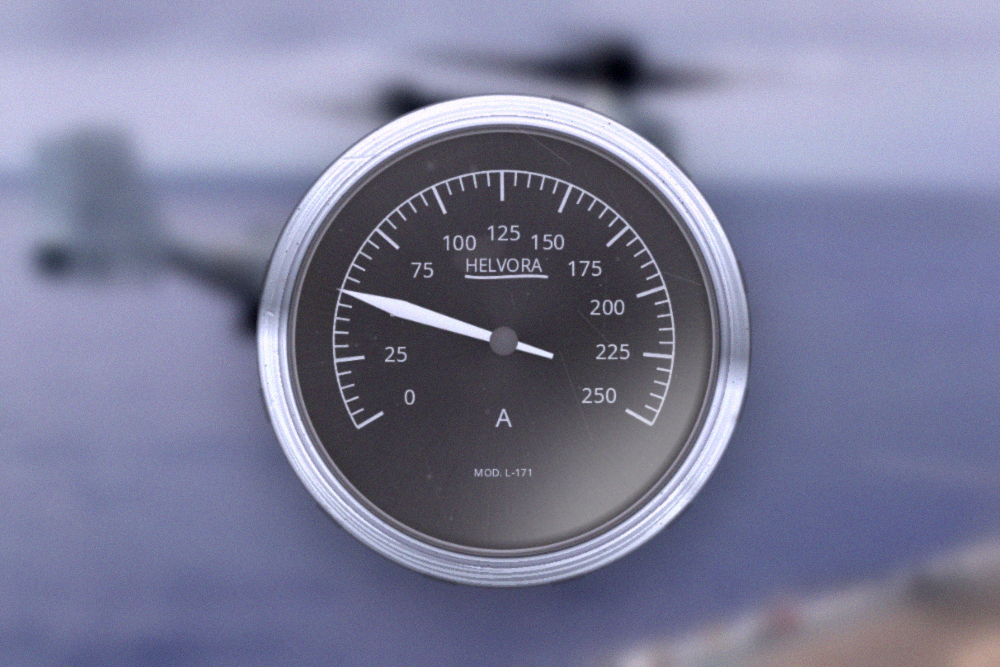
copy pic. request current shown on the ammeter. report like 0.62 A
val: 50 A
